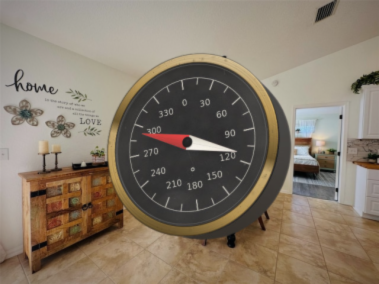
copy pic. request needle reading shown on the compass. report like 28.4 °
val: 292.5 °
